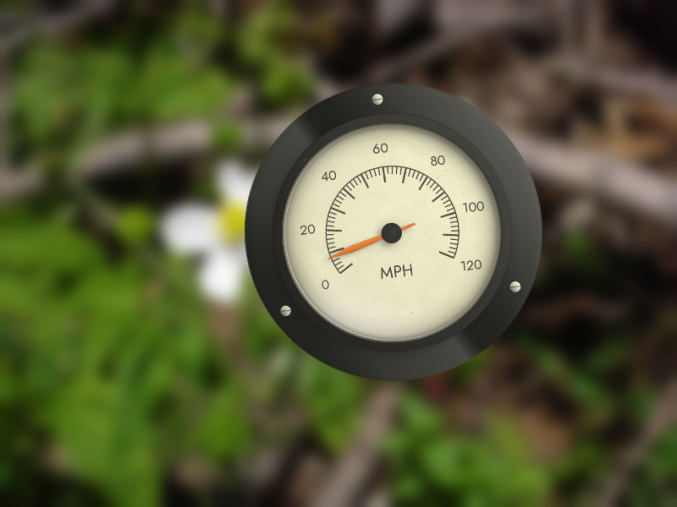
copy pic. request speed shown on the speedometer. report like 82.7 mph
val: 8 mph
